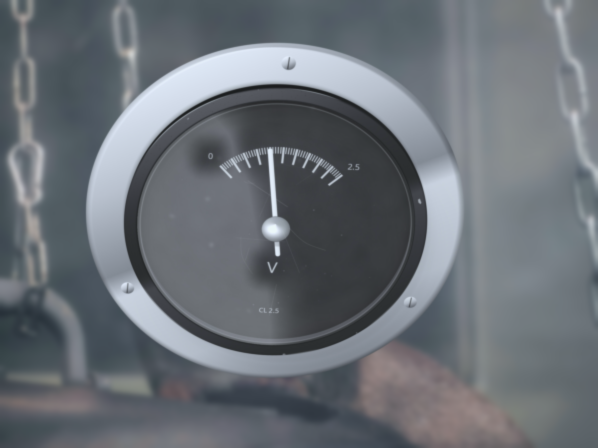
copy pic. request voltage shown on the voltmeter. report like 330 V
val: 1 V
